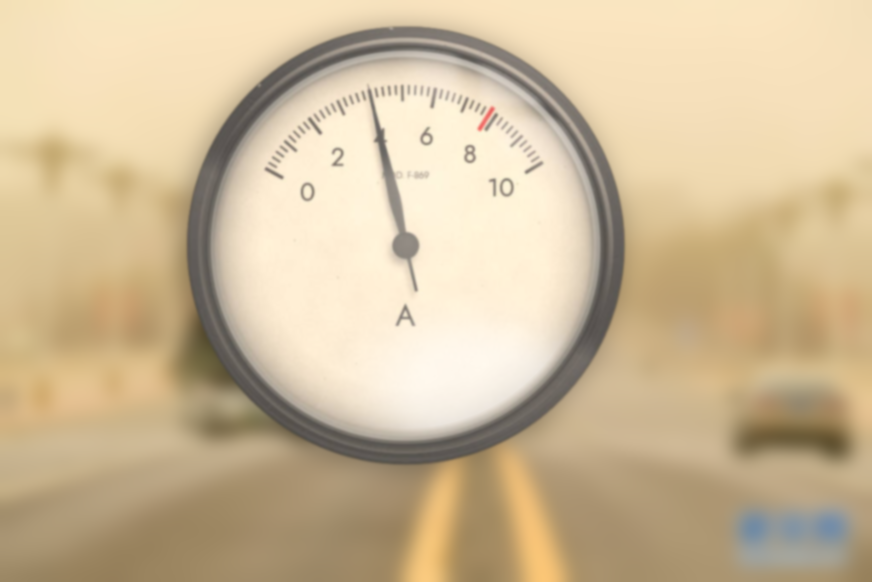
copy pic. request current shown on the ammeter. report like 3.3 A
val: 4 A
